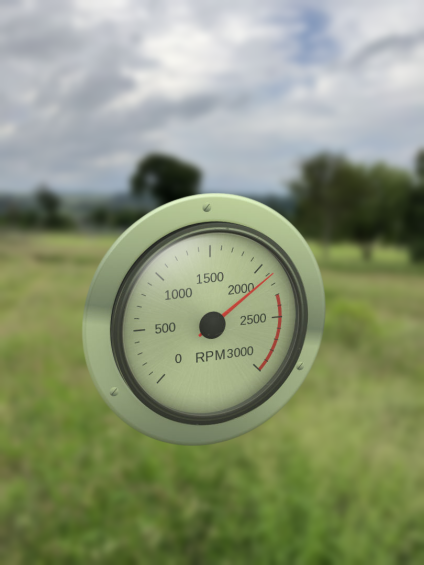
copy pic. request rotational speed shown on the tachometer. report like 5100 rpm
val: 2100 rpm
